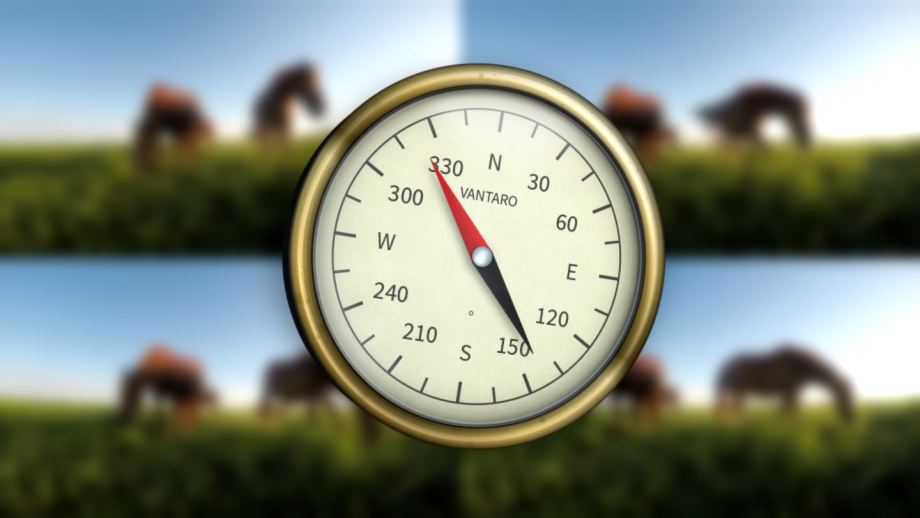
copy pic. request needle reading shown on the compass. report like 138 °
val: 322.5 °
